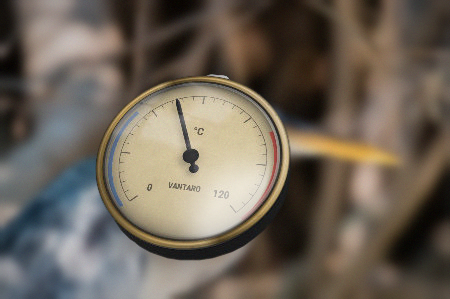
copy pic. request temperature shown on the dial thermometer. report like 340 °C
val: 50 °C
